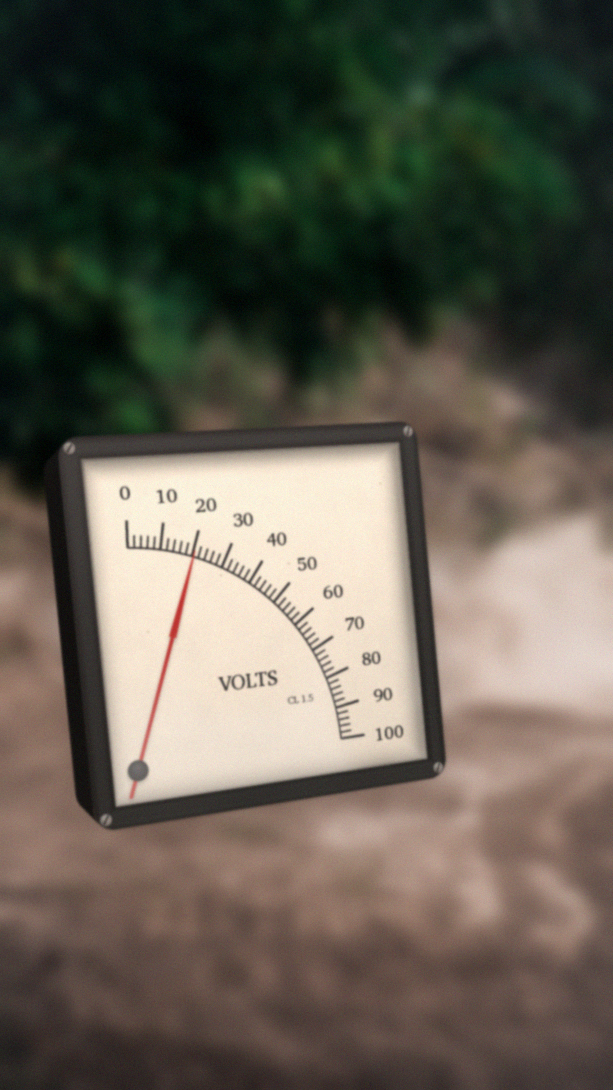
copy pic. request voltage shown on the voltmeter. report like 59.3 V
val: 20 V
